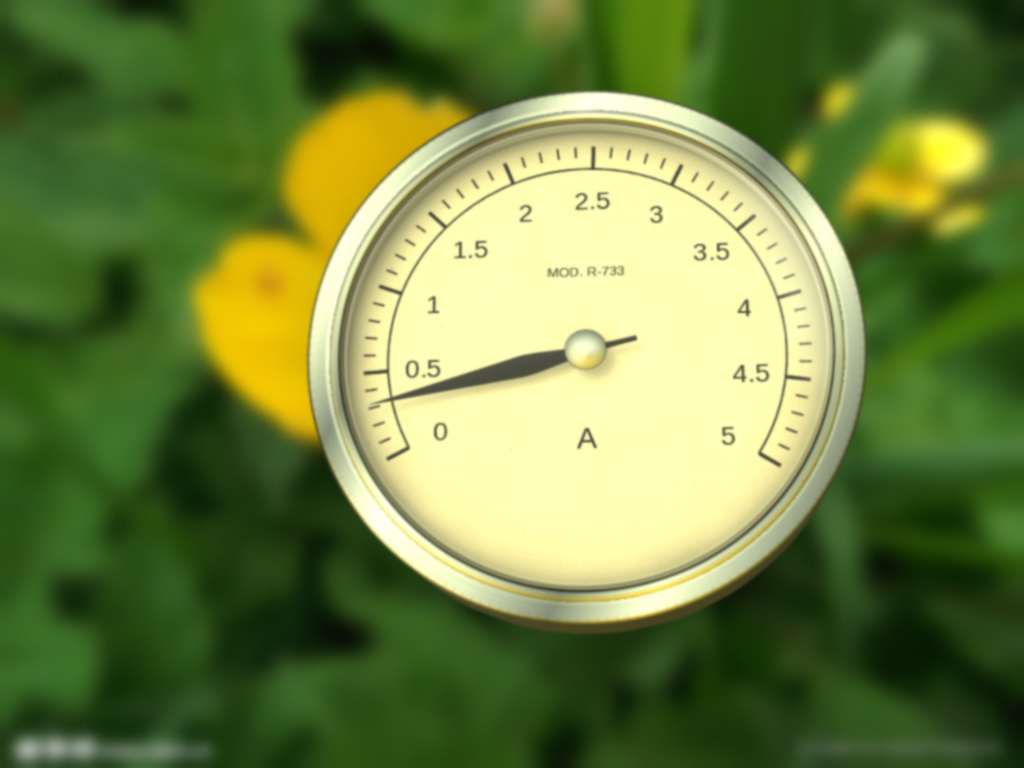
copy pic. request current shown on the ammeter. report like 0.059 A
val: 0.3 A
